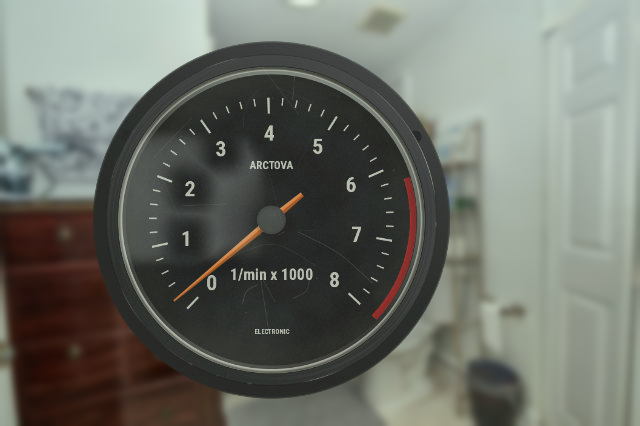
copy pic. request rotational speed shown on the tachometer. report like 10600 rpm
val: 200 rpm
